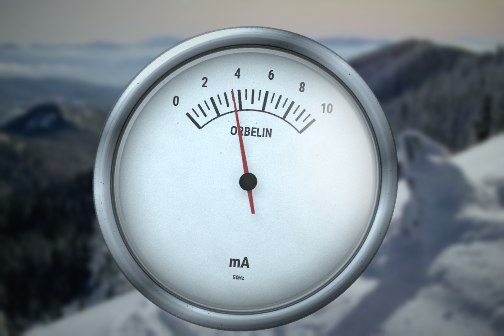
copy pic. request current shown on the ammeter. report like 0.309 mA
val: 3.5 mA
